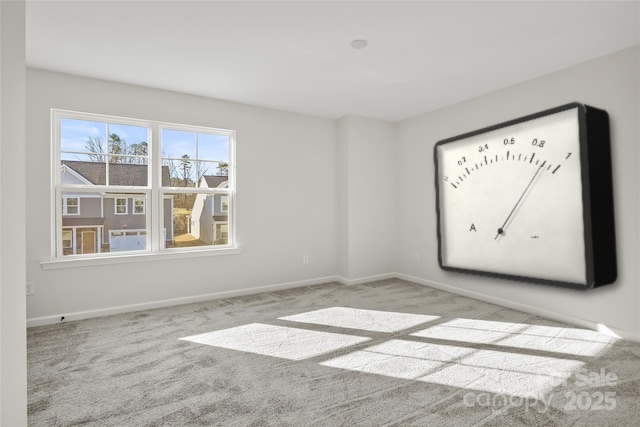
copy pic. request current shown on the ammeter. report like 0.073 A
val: 0.9 A
